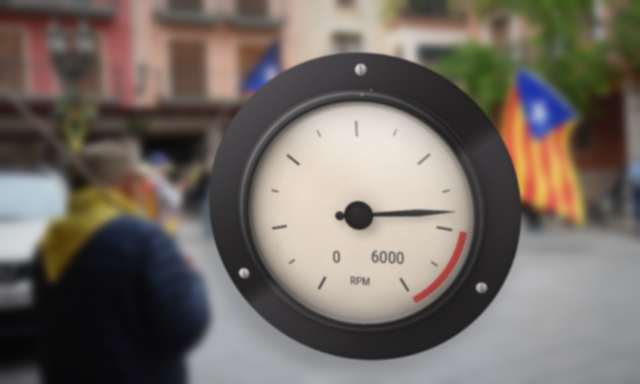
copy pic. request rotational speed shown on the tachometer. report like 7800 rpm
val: 4750 rpm
